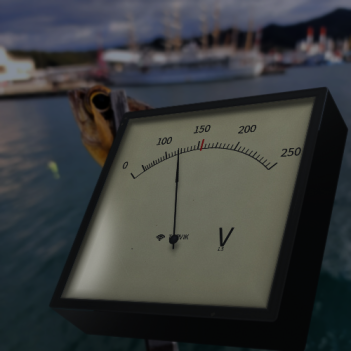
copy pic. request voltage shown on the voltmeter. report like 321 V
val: 125 V
